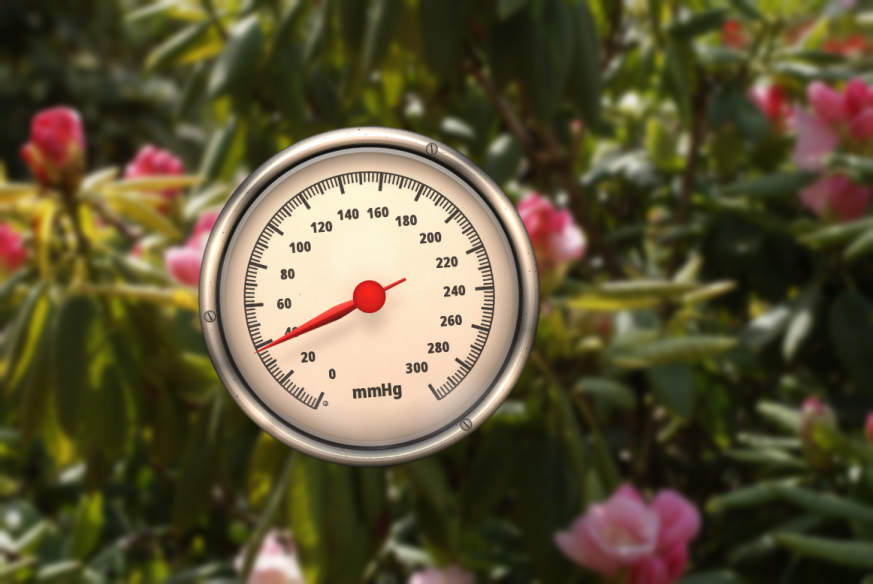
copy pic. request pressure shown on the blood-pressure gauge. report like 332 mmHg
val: 38 mmHg
